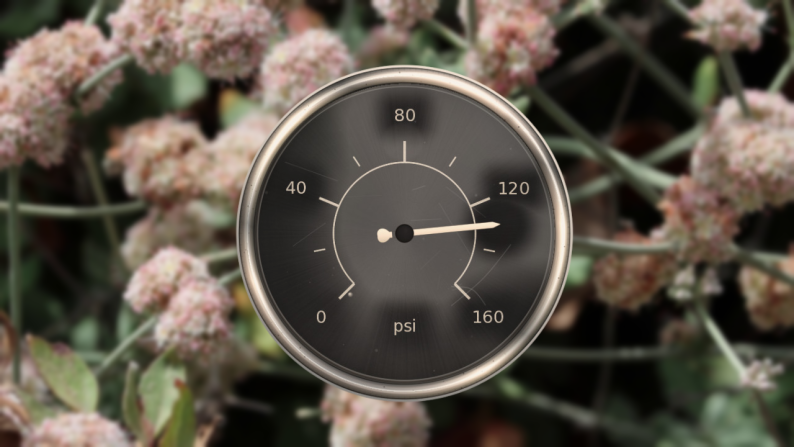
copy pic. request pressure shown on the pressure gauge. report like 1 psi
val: 130 psi
